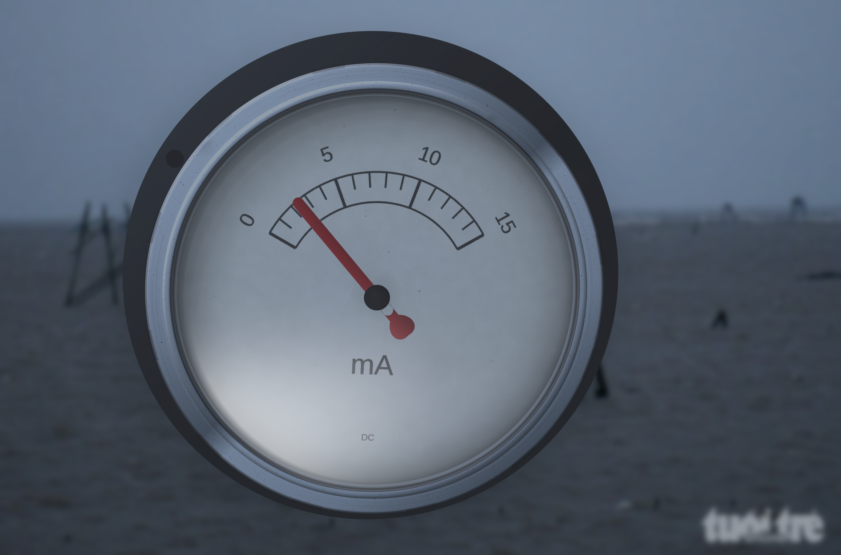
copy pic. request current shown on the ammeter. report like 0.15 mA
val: 2.5 mA
